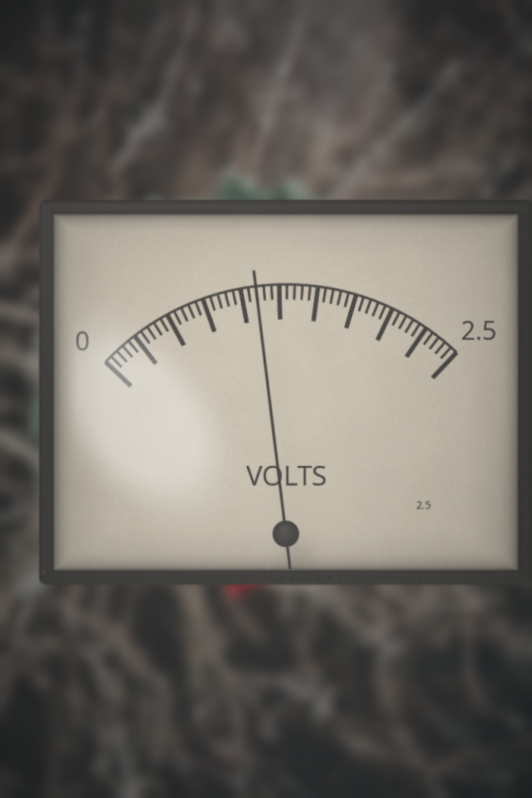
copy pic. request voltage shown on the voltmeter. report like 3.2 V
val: 1.1 V
